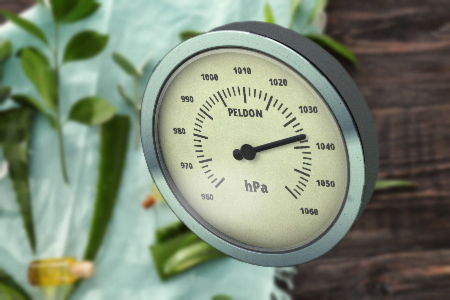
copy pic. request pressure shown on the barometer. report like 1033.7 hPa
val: 1036 hPa
